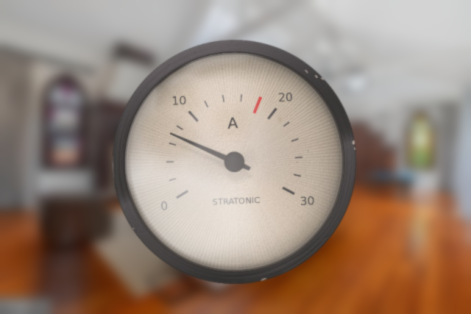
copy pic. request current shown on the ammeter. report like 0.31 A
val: 7 A
